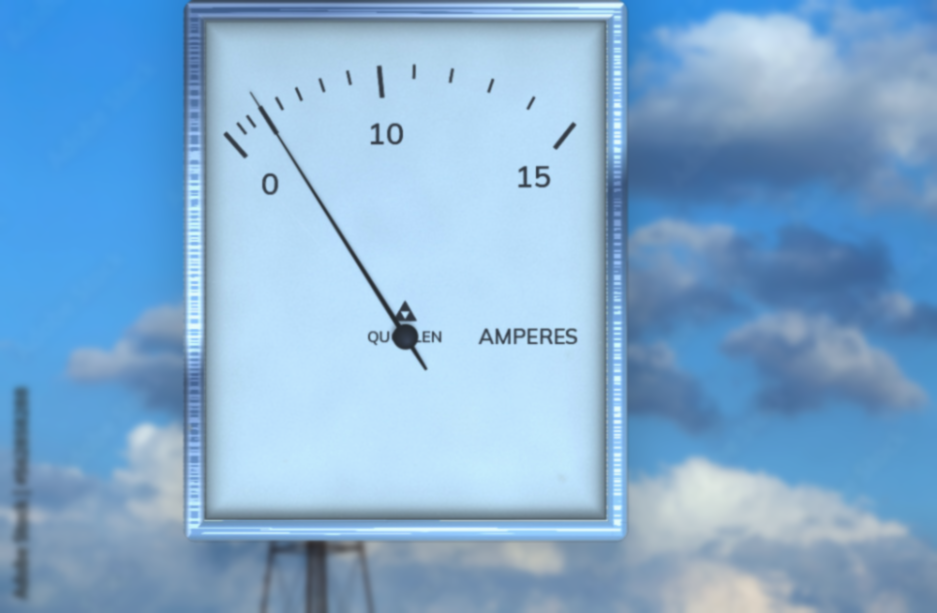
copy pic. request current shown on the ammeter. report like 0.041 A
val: 5 A
